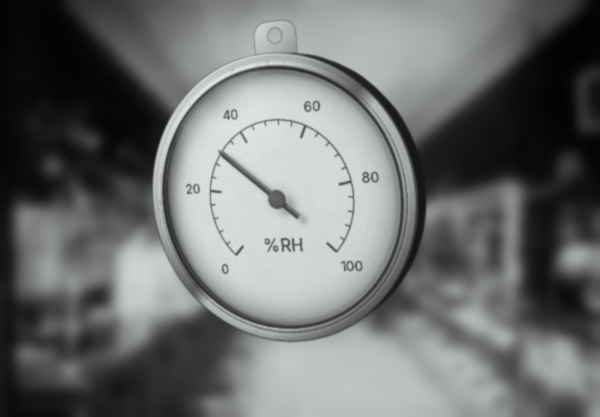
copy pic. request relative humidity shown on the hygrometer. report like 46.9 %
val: 32 %
